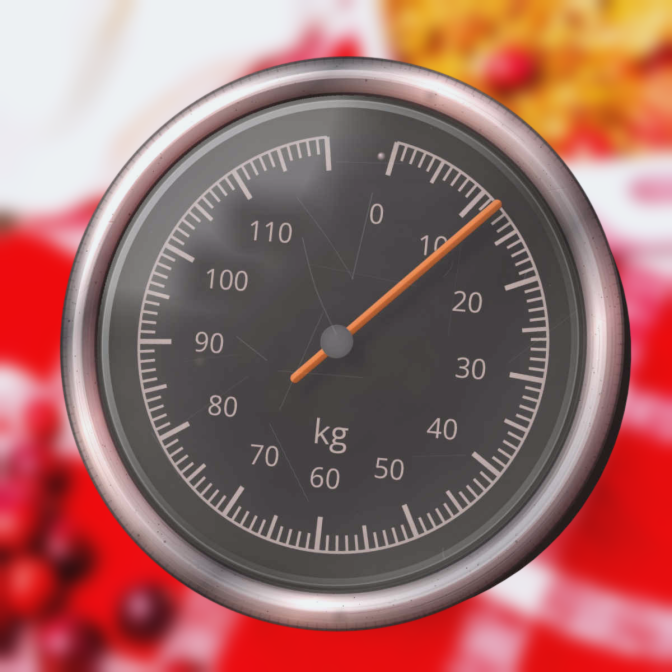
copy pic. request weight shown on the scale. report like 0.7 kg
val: 12 kg
